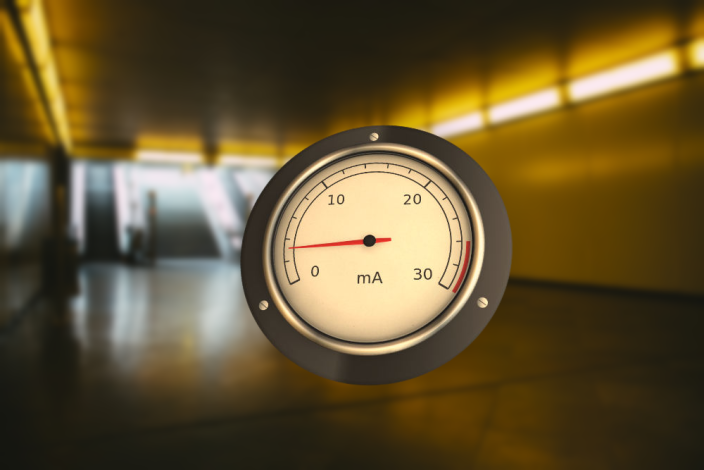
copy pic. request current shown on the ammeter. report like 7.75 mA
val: 3 mA
